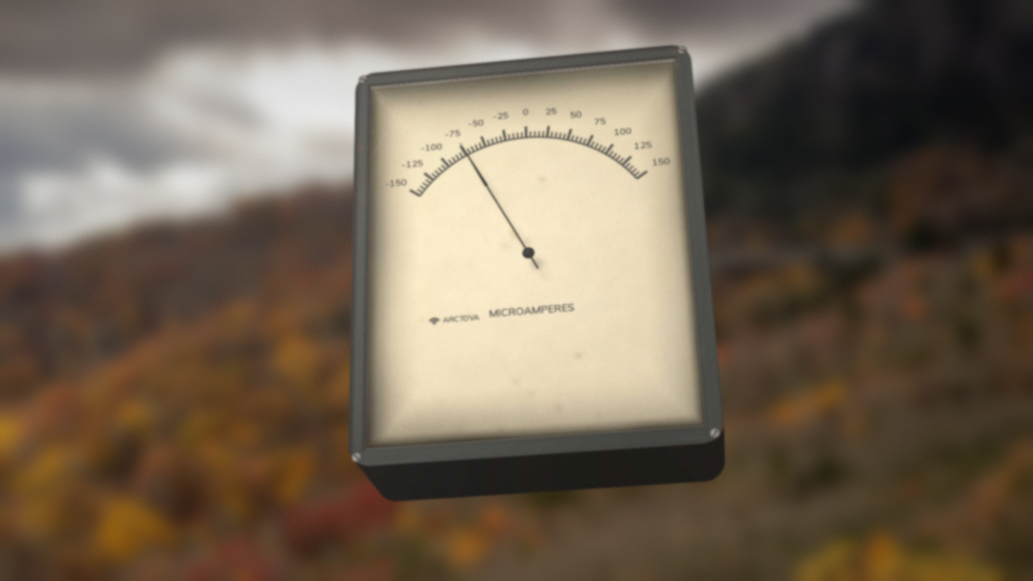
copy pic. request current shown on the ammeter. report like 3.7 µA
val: -75 µA
